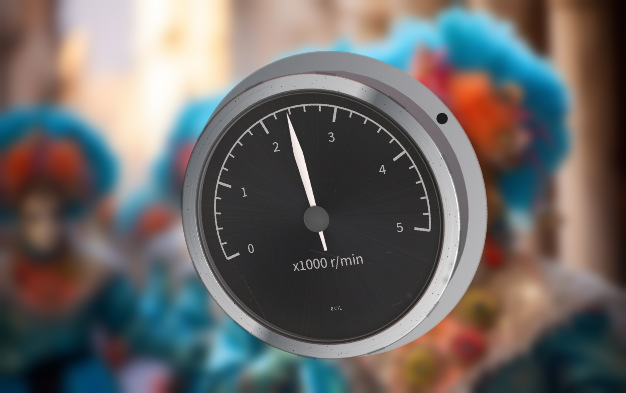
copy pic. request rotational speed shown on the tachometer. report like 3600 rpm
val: 2400 rpm
